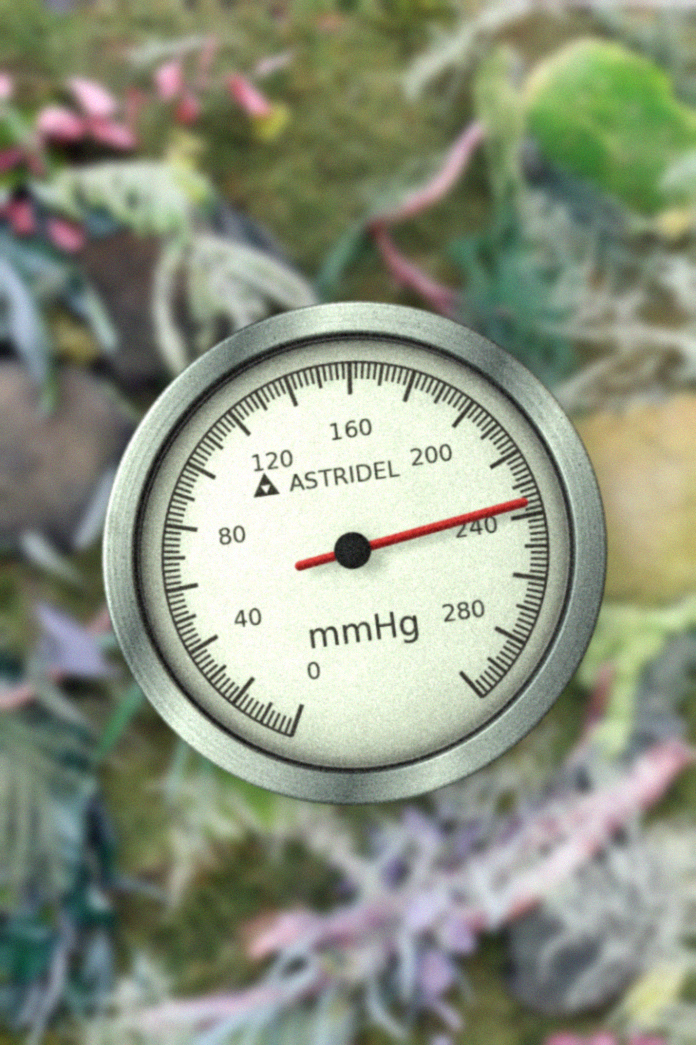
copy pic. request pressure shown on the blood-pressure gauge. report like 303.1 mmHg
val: 236 mmHg
